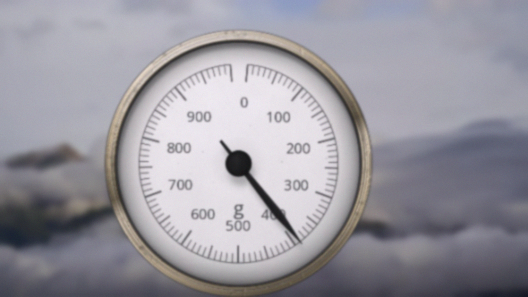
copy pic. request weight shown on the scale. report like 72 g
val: 390 g
